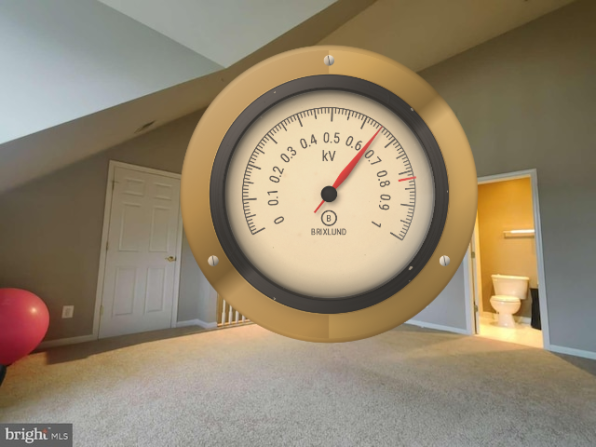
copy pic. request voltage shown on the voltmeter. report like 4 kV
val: 0.65 kV
